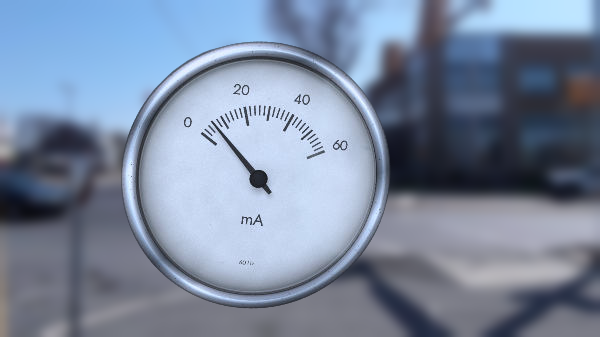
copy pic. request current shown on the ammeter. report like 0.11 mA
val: 6 mA
